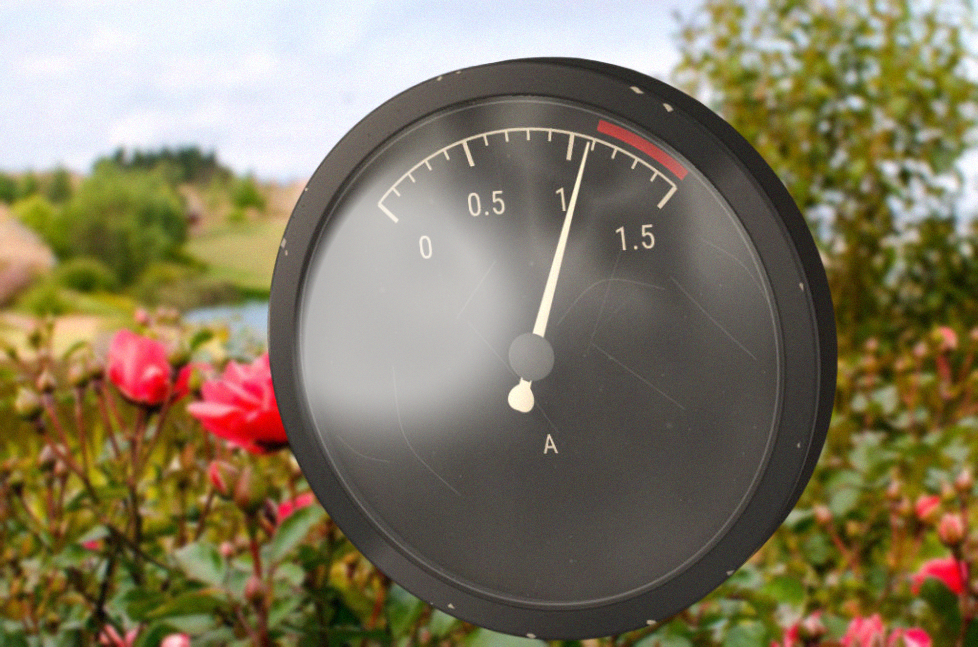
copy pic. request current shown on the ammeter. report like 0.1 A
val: 1.1 A
